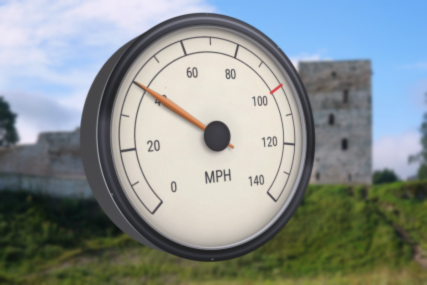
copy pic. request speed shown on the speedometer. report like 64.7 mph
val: 40 mph
